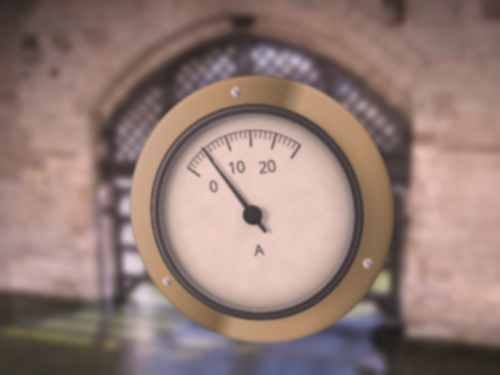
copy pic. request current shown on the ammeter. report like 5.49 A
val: 5 A
